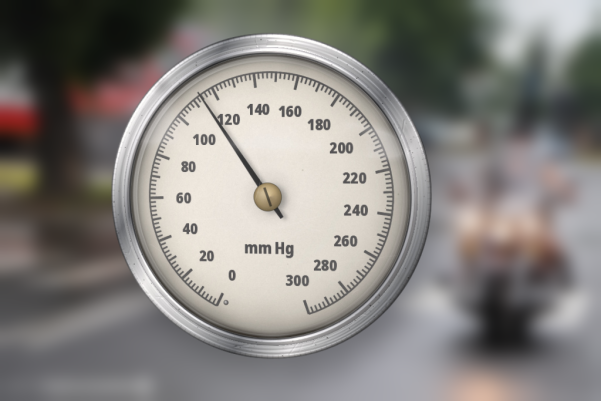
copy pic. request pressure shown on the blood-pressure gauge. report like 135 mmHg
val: 114 mmHg
